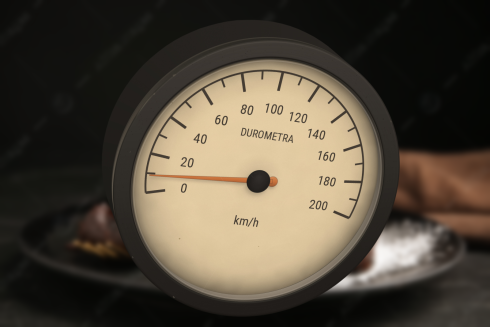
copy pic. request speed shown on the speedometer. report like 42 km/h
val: 10 km/h
